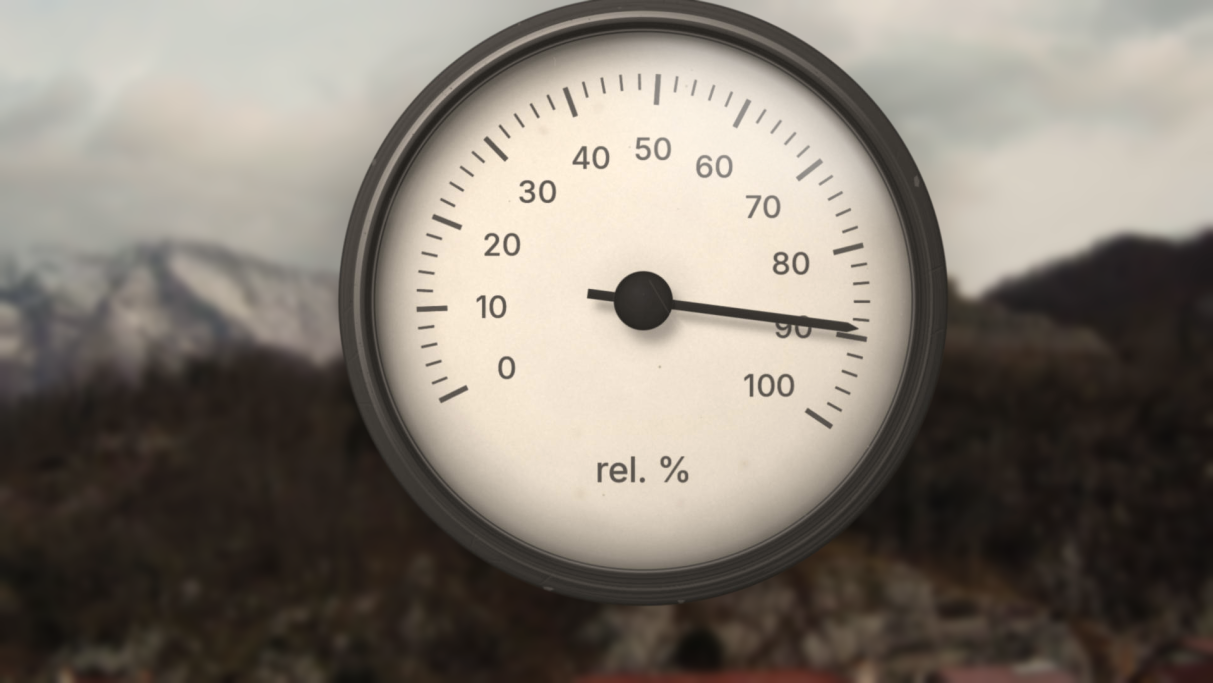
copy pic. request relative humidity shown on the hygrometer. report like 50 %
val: 89 %
